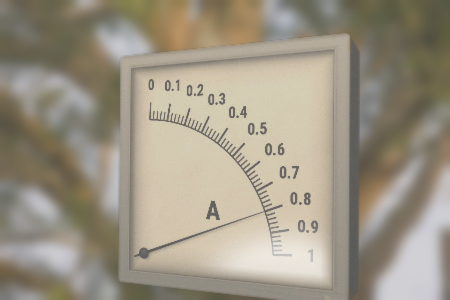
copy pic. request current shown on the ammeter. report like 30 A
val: 0.8 A
